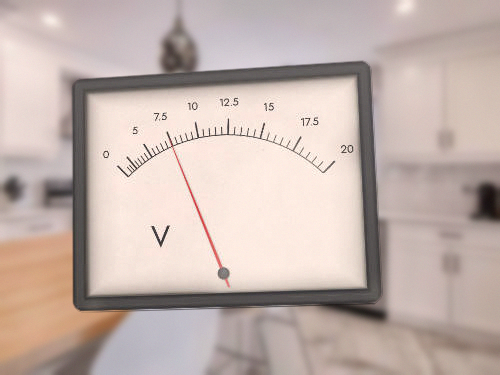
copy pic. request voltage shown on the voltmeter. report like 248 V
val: 7.5 V
